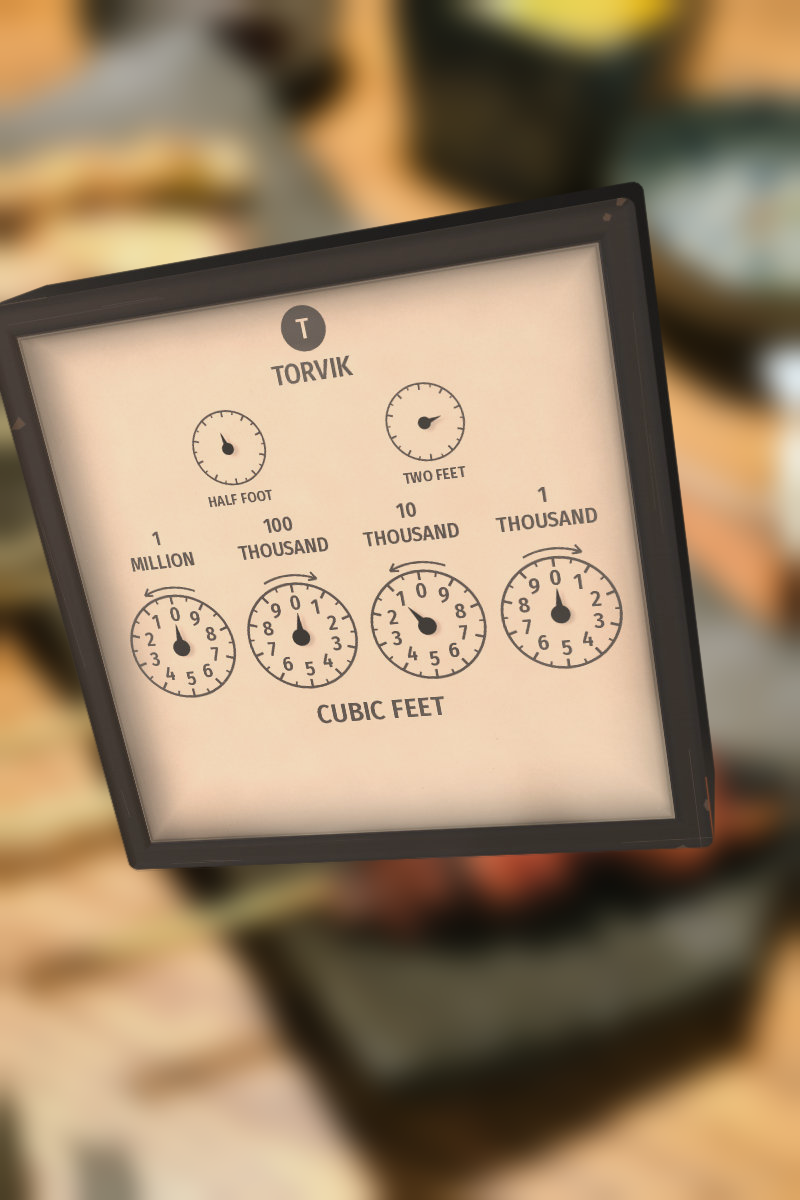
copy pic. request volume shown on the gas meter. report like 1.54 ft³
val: 1000 ft³
